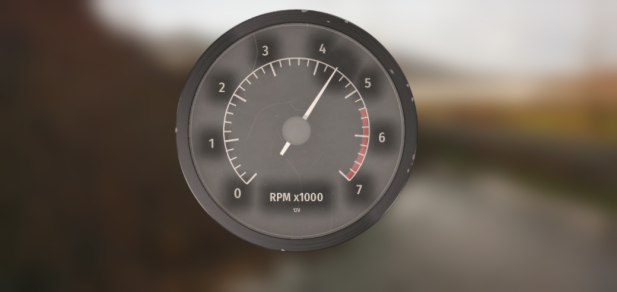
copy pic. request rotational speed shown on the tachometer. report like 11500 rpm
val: 4400 rpm
